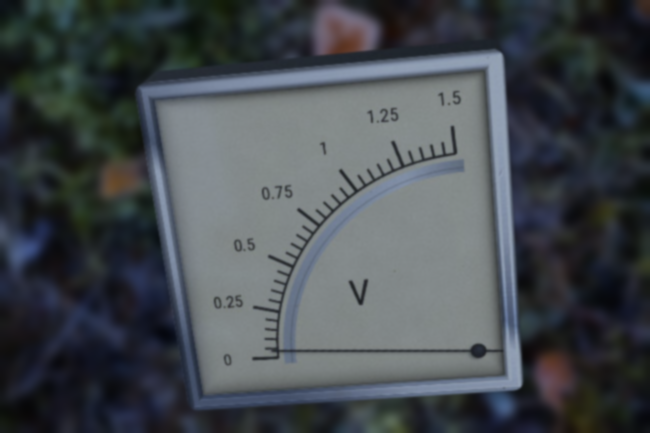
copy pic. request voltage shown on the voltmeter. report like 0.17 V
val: 0.05 V
